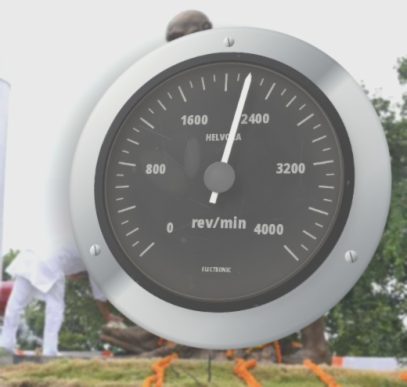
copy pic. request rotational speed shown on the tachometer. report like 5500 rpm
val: 2200 rpm
